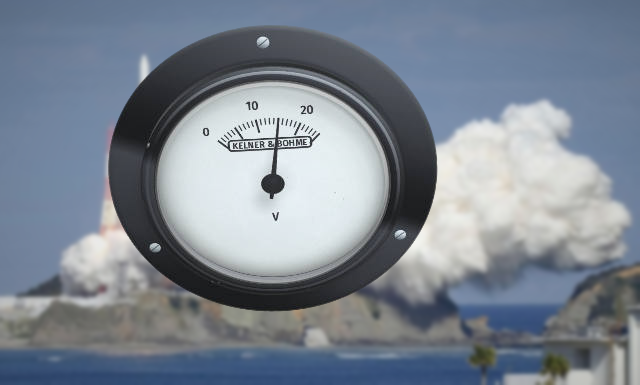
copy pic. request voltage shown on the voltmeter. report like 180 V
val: 15 V
